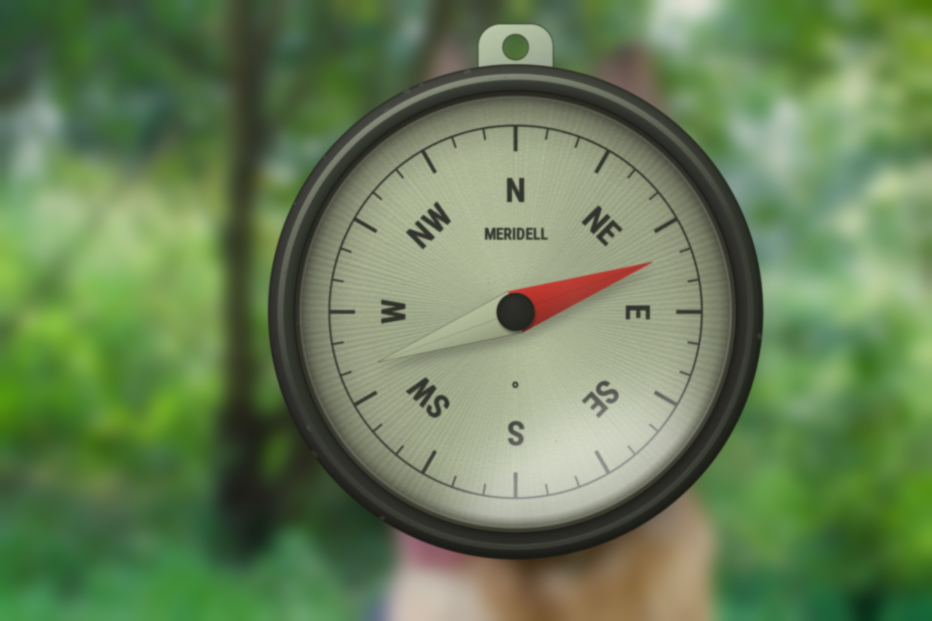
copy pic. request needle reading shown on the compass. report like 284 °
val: 70 °
